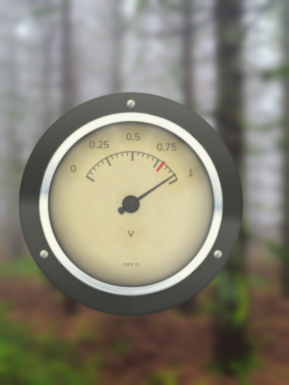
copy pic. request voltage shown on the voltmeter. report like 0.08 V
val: 0.95 V
